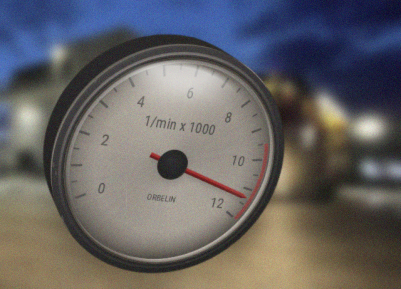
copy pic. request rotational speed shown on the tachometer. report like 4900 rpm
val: 11250 rpm
